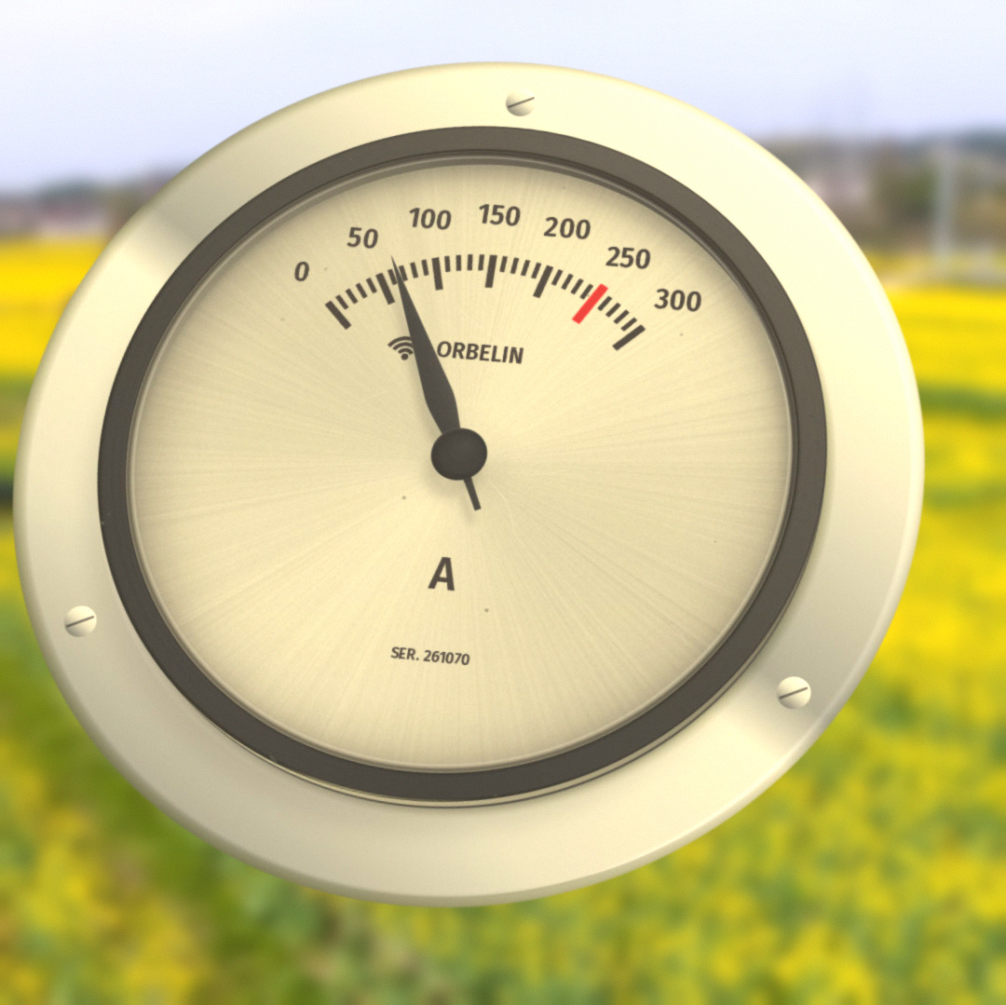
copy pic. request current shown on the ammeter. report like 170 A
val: 65 A
